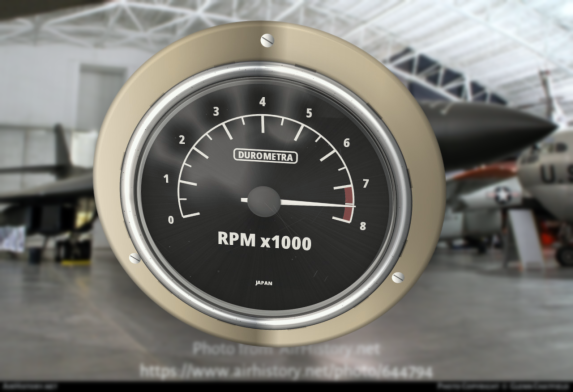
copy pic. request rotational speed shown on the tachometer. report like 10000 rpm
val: 7500 rpm
